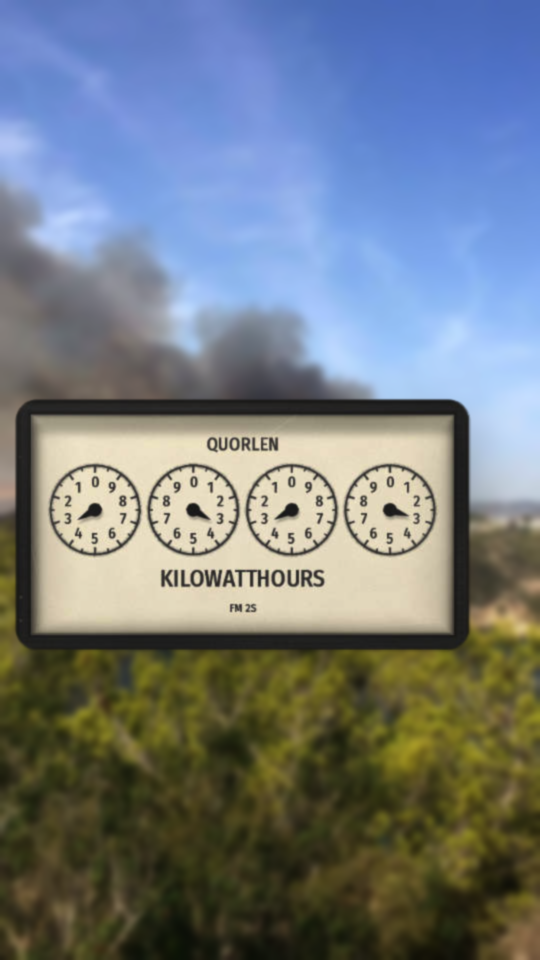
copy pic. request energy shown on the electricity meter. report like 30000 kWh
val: 3333 kWh
